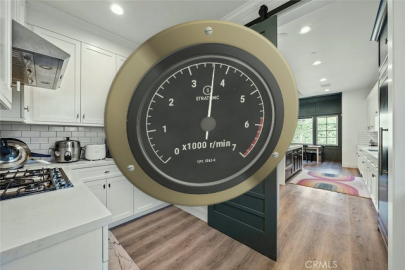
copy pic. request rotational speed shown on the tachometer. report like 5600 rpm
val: 3600 rpm
